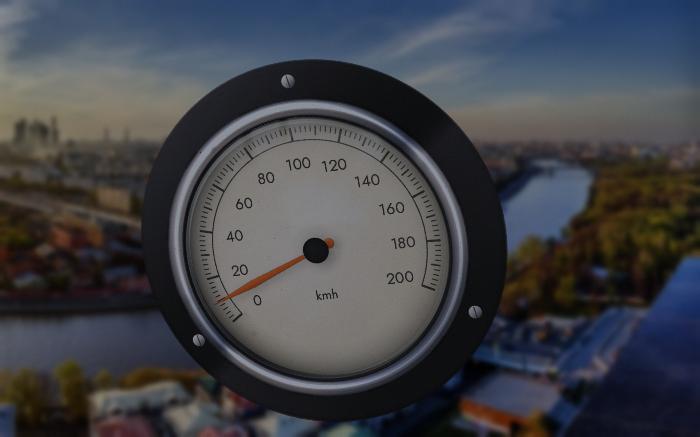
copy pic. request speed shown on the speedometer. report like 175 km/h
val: 10 km/h
